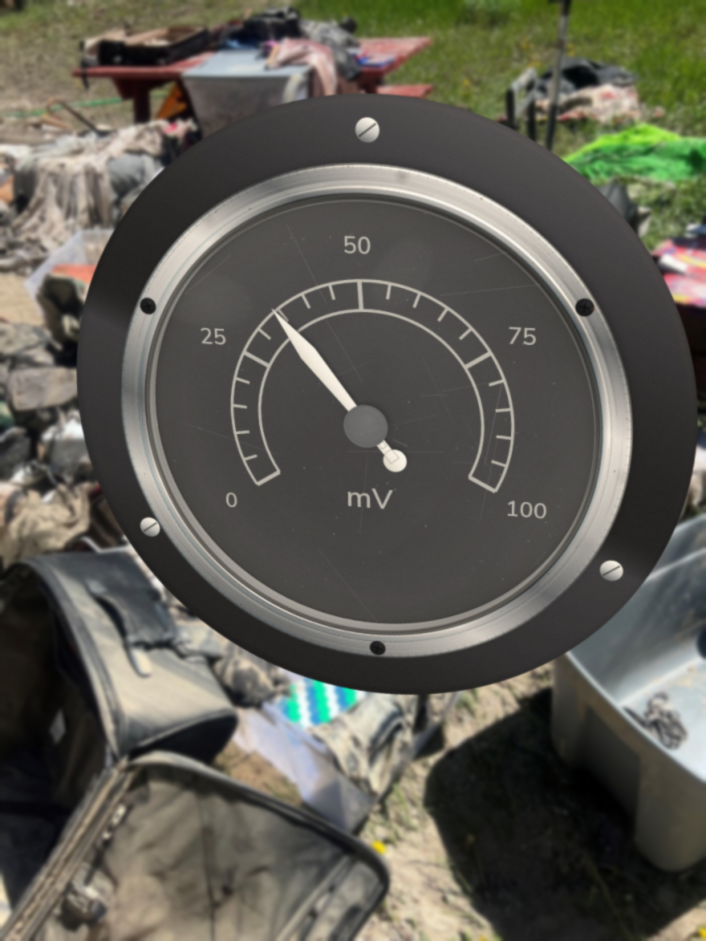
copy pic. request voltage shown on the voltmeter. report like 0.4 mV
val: 35 mV
